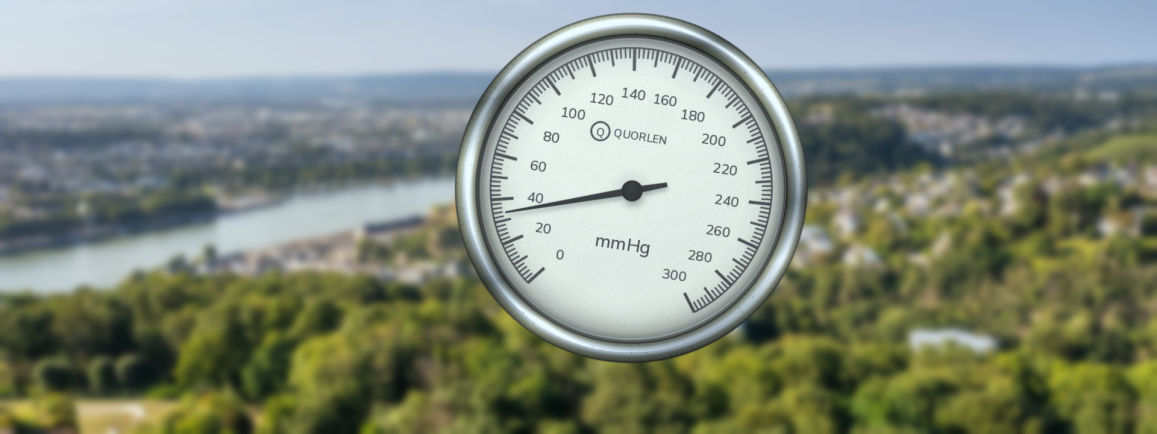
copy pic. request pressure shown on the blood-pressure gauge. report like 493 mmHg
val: 34 mmHg
